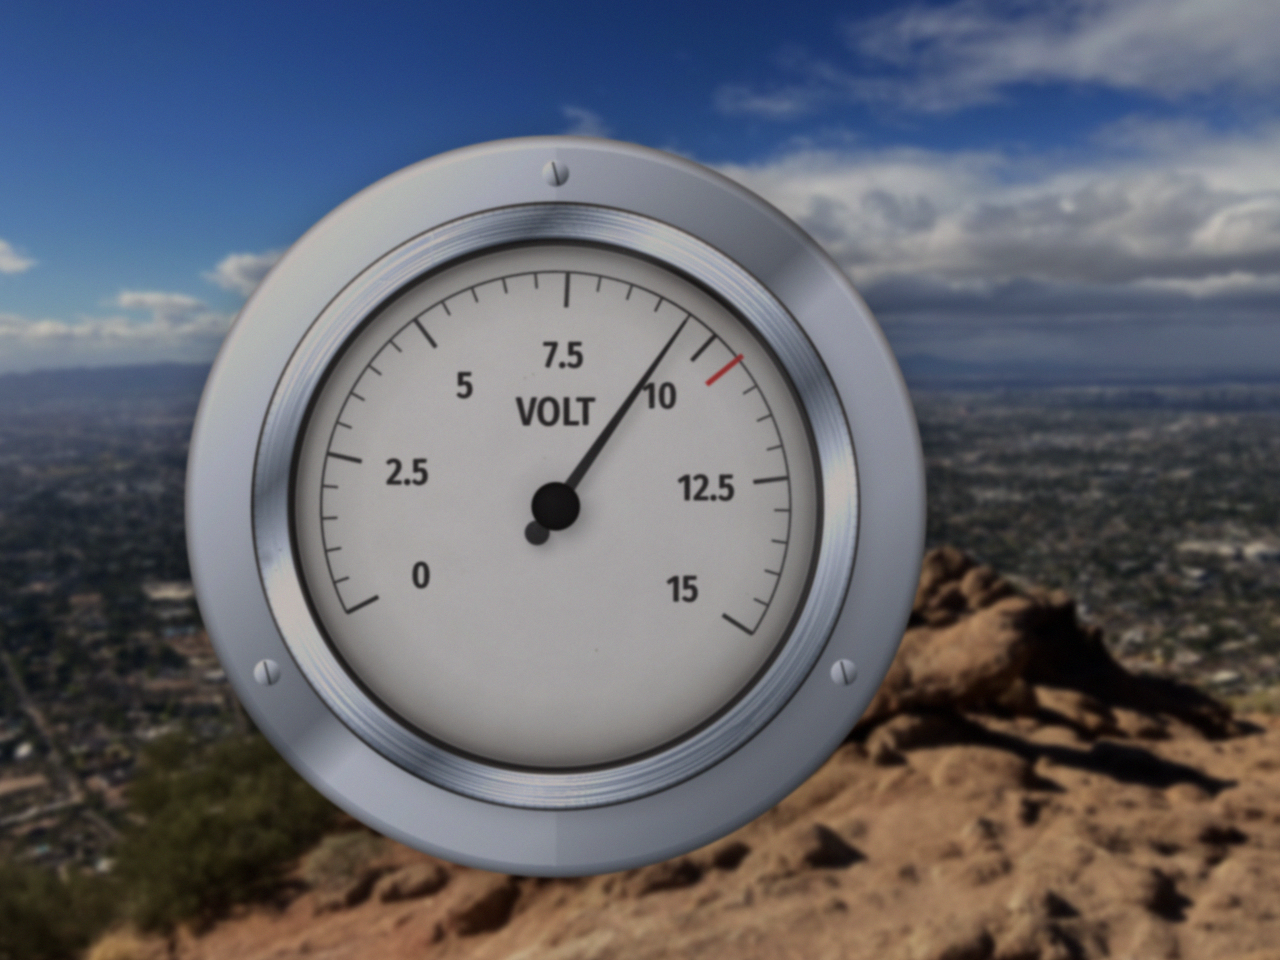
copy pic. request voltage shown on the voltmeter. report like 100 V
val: 9.5 V
